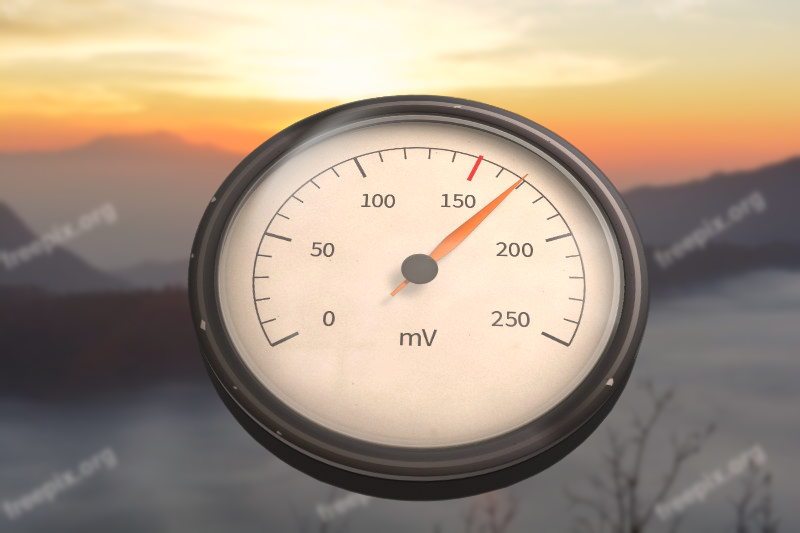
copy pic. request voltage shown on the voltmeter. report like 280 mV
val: 170 mV
